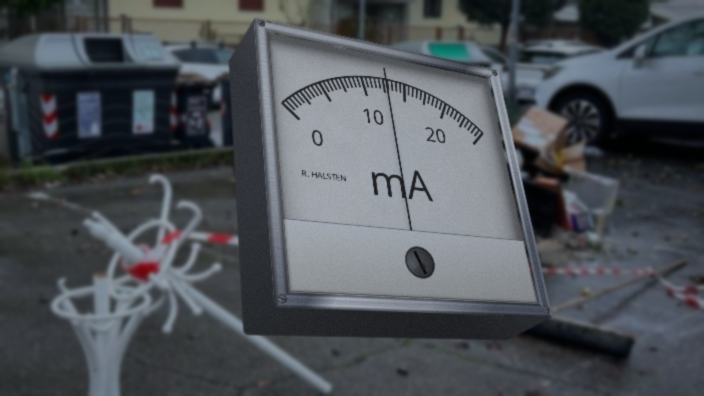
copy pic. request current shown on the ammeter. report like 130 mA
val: 12.5 mA
